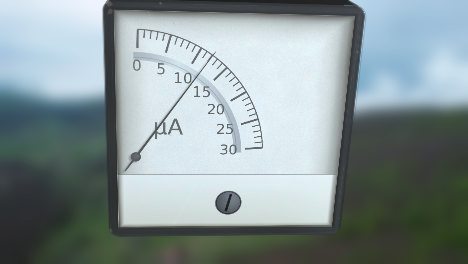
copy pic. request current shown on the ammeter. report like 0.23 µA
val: 12 µA
